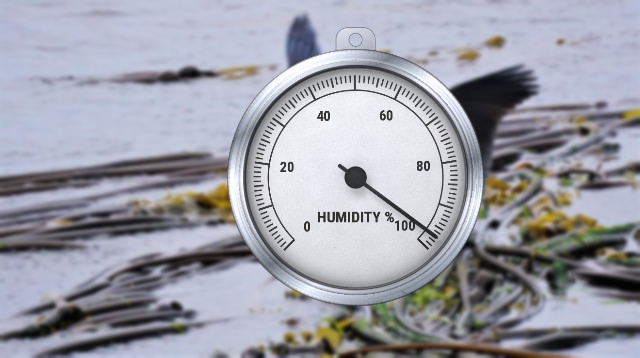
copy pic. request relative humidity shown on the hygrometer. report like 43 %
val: 97 %
